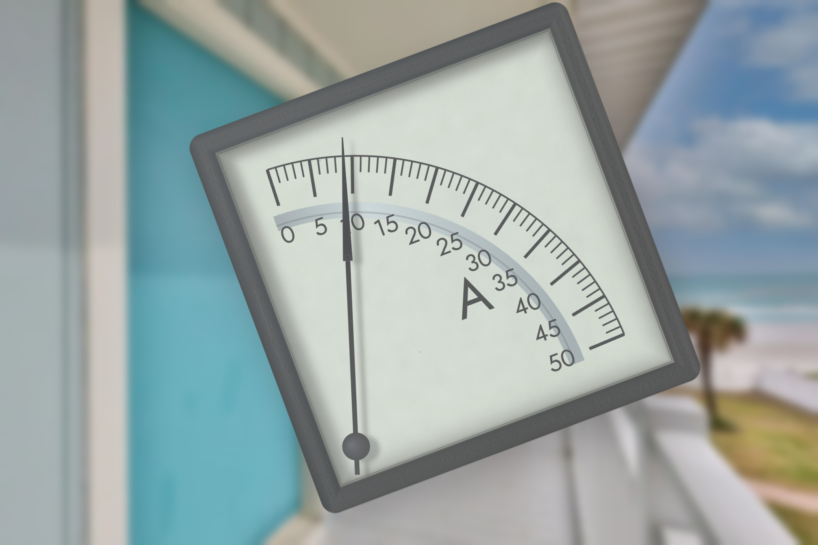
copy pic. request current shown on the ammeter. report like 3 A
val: 9 A
